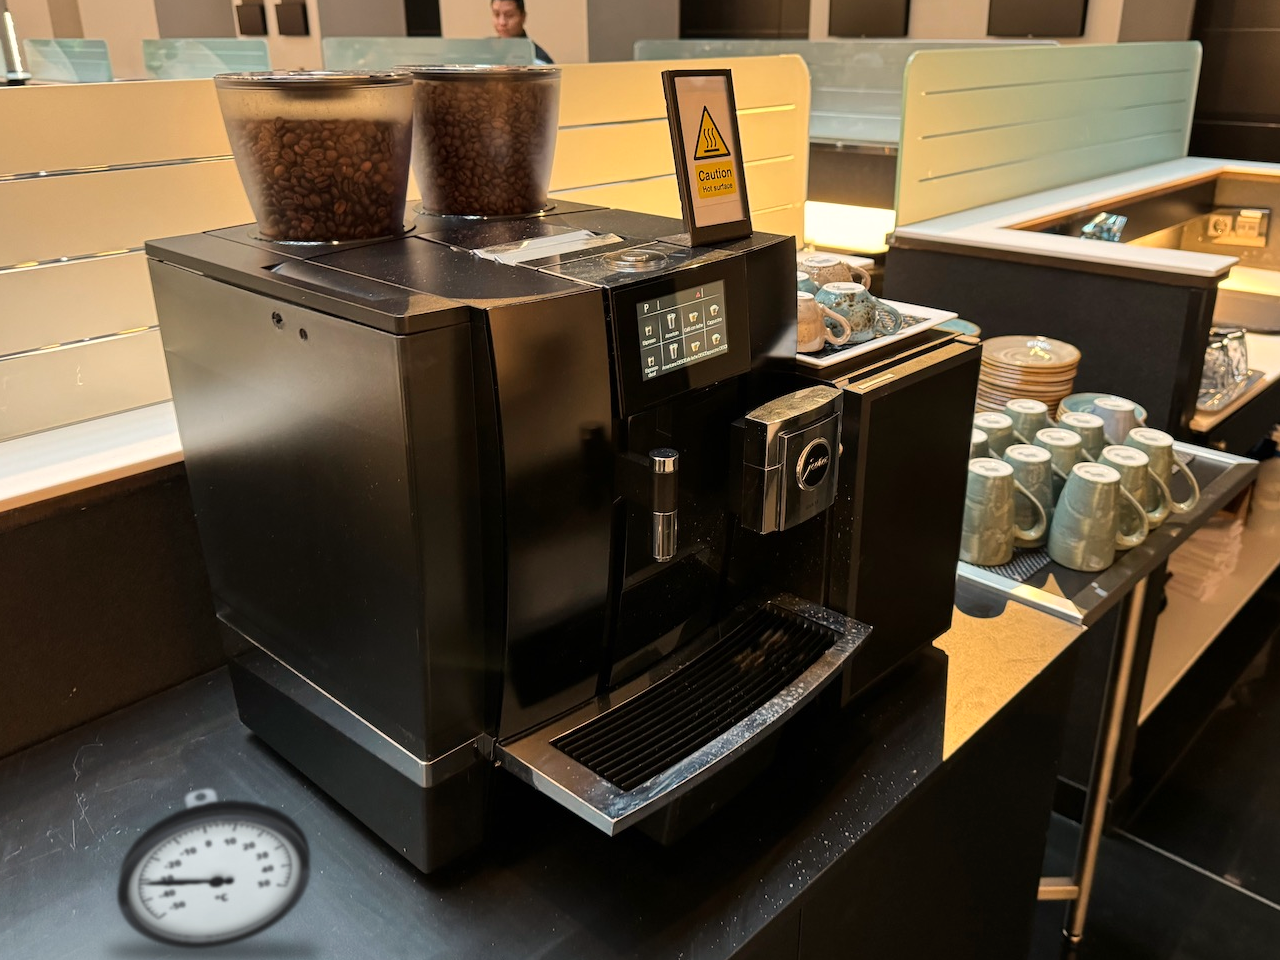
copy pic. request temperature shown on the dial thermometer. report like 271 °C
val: -30 °C
